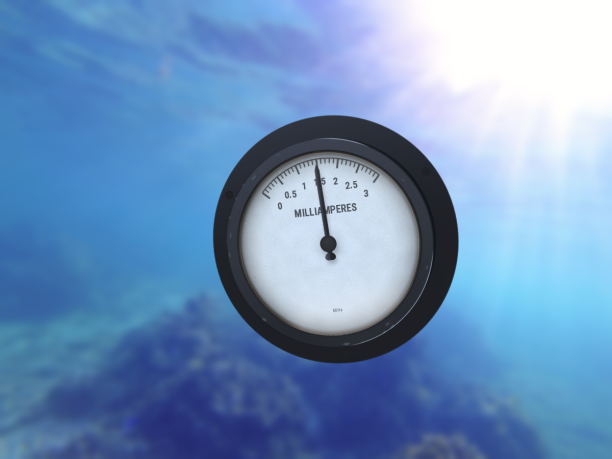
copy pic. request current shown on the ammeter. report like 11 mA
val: 1.5 mA
